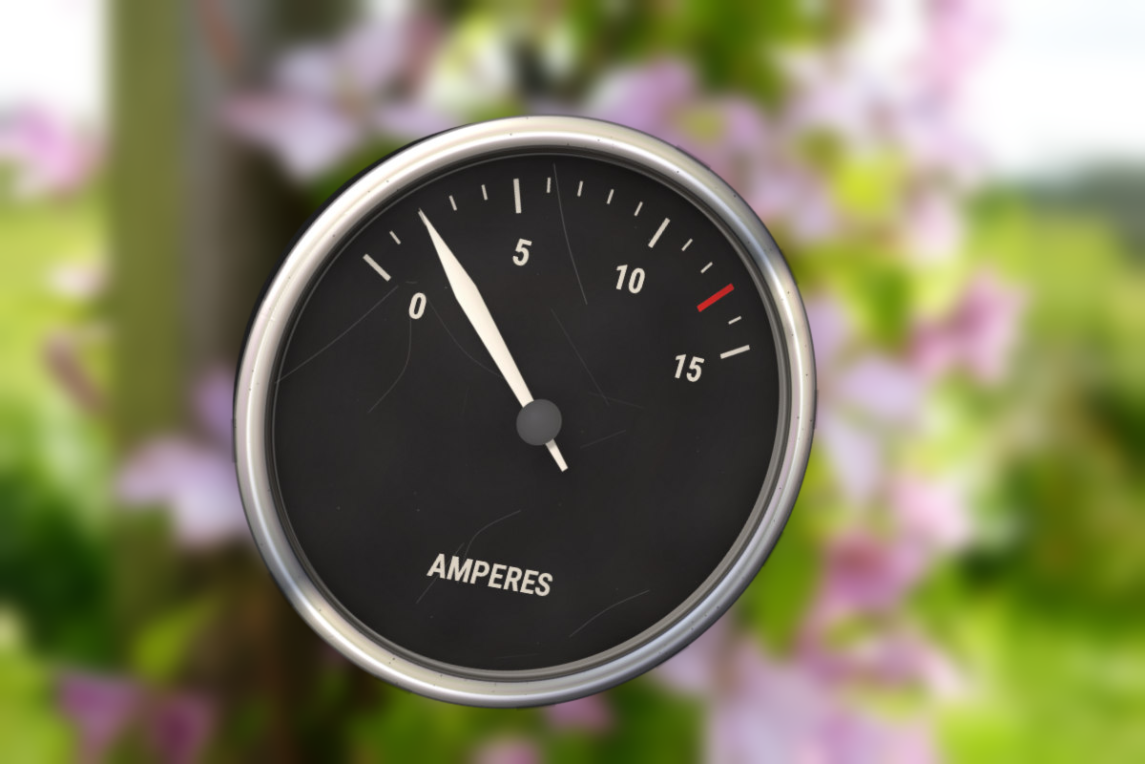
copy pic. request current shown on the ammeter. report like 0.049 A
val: 2 A
